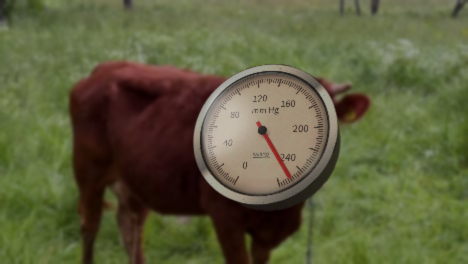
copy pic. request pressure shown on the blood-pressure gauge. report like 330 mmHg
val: 250 mmHg
